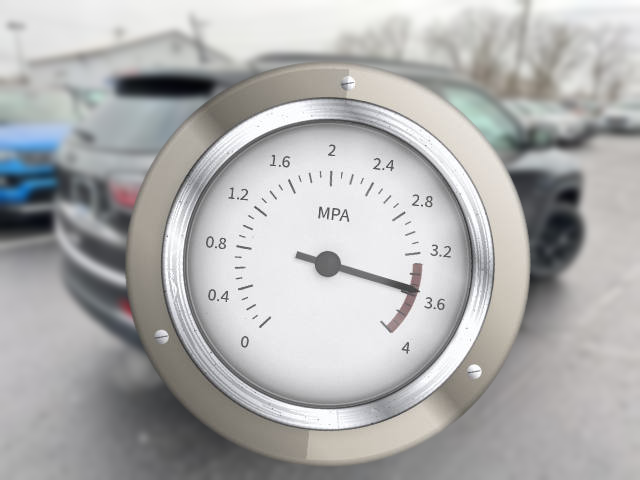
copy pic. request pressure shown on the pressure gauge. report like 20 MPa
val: 3.55 MPa
